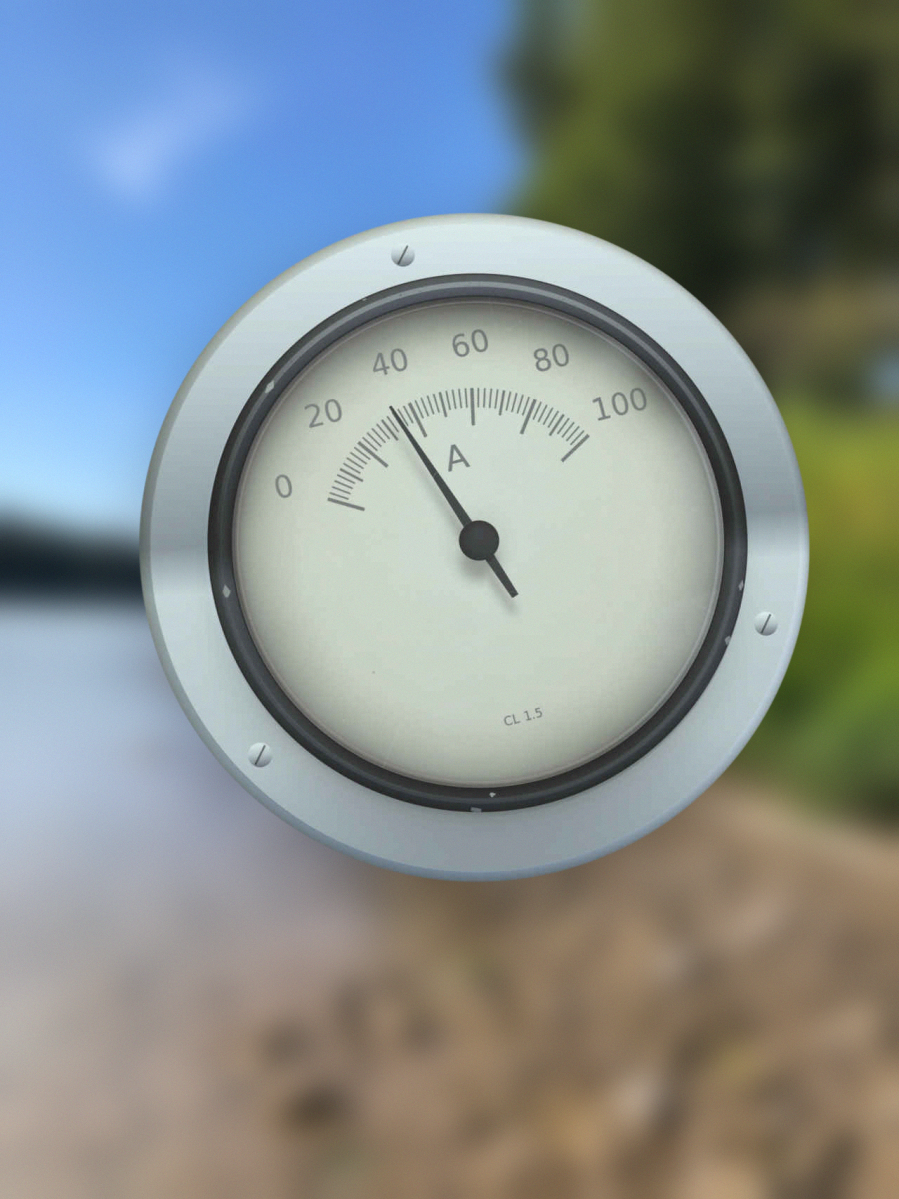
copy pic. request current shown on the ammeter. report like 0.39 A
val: 34 A
